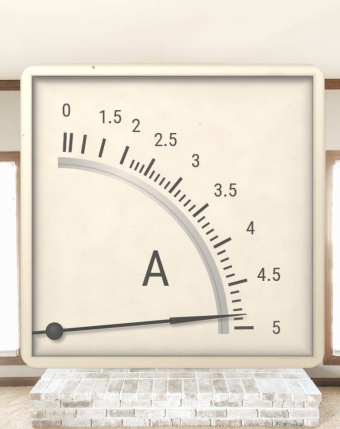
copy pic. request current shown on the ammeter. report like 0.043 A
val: 4.85 A
